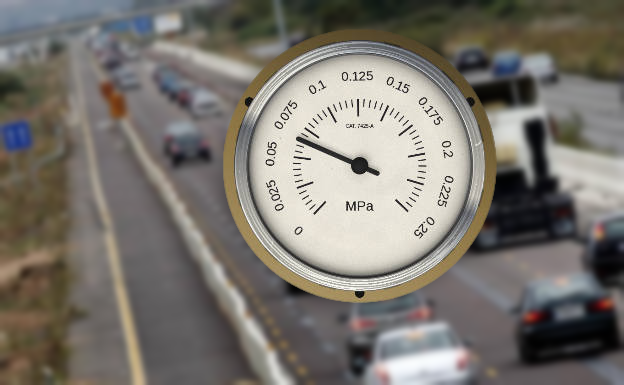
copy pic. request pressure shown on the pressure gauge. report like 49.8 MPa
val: 0.065 MPa
